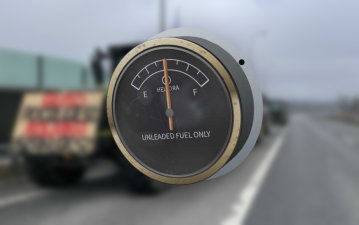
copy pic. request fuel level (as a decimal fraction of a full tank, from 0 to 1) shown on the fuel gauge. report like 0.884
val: 0.5
